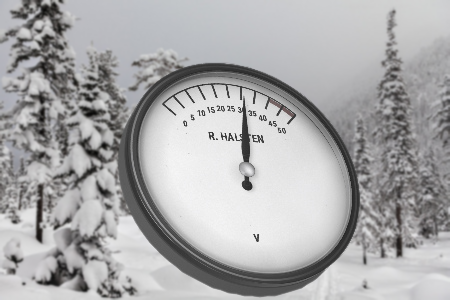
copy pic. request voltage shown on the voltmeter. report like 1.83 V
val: 30 V
